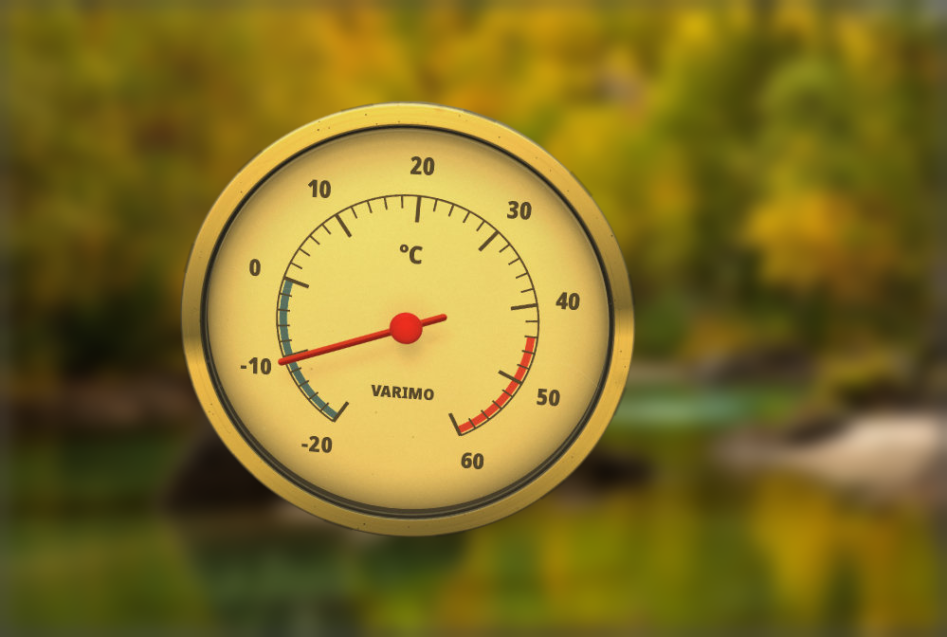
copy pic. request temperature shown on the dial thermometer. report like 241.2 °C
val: -10 °C
